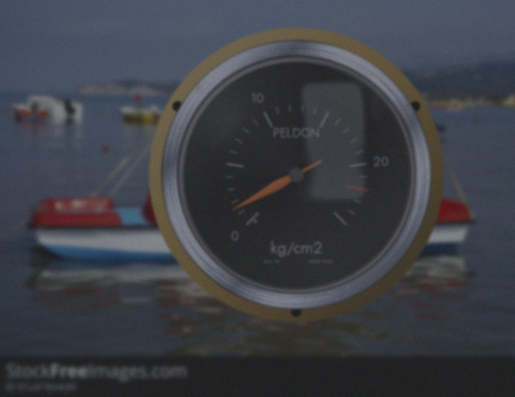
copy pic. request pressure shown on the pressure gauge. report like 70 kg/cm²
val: 1.5 kg/cm²
